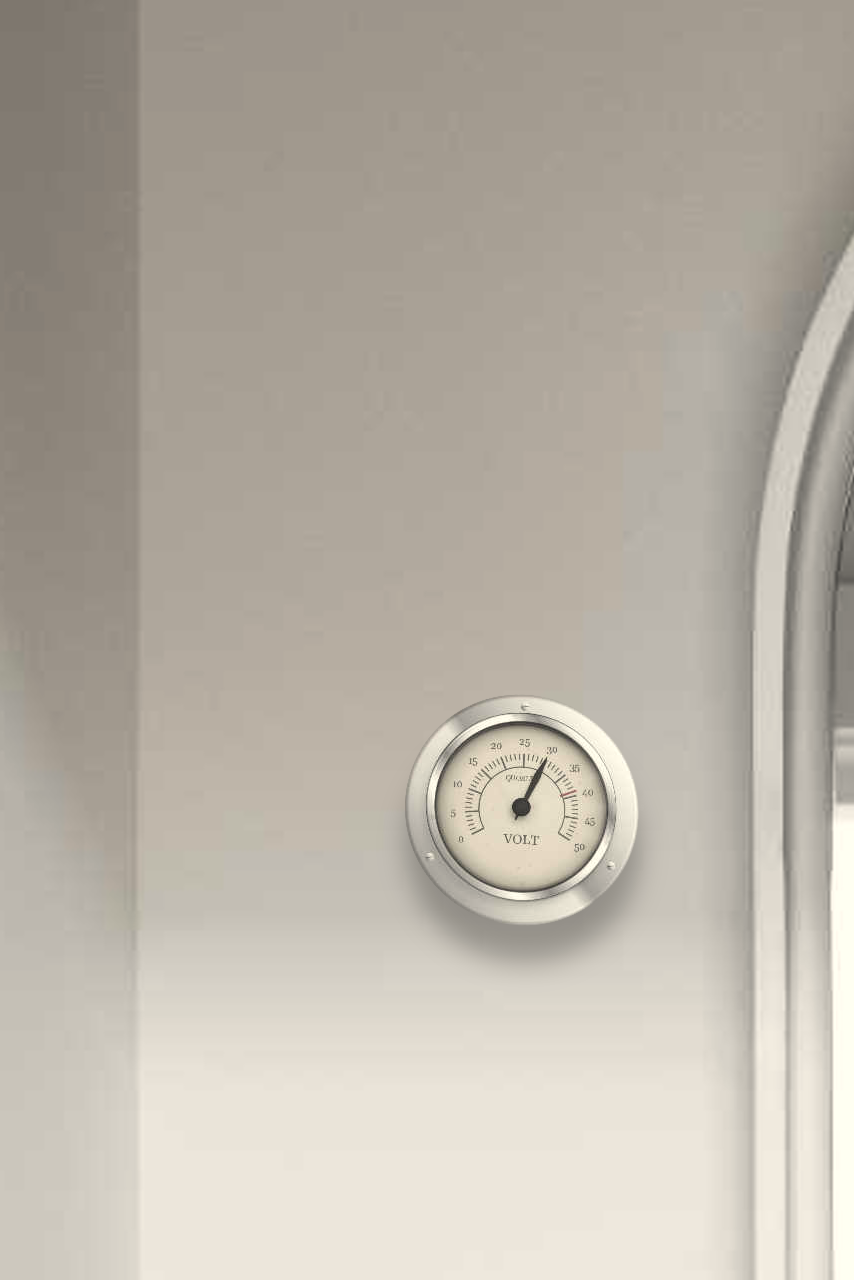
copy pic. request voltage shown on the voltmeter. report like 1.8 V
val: 30 V
